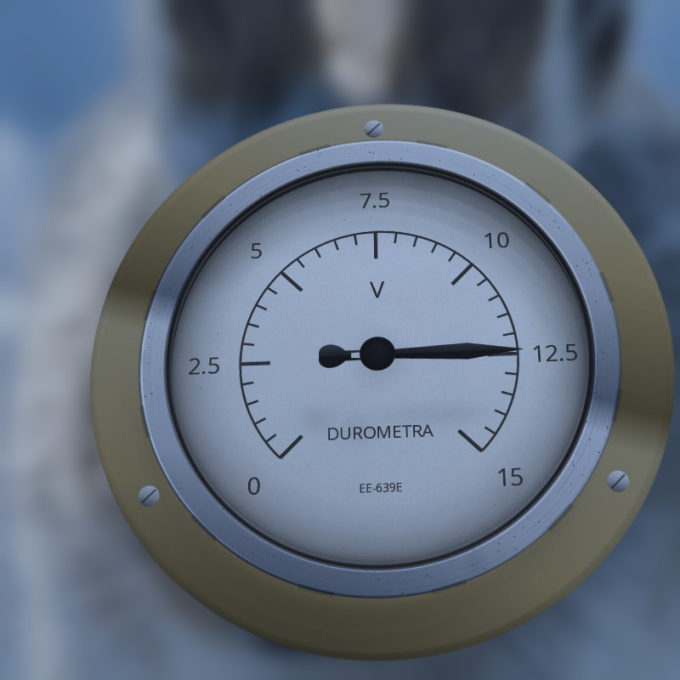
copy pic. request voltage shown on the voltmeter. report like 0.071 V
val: 12.5 V
